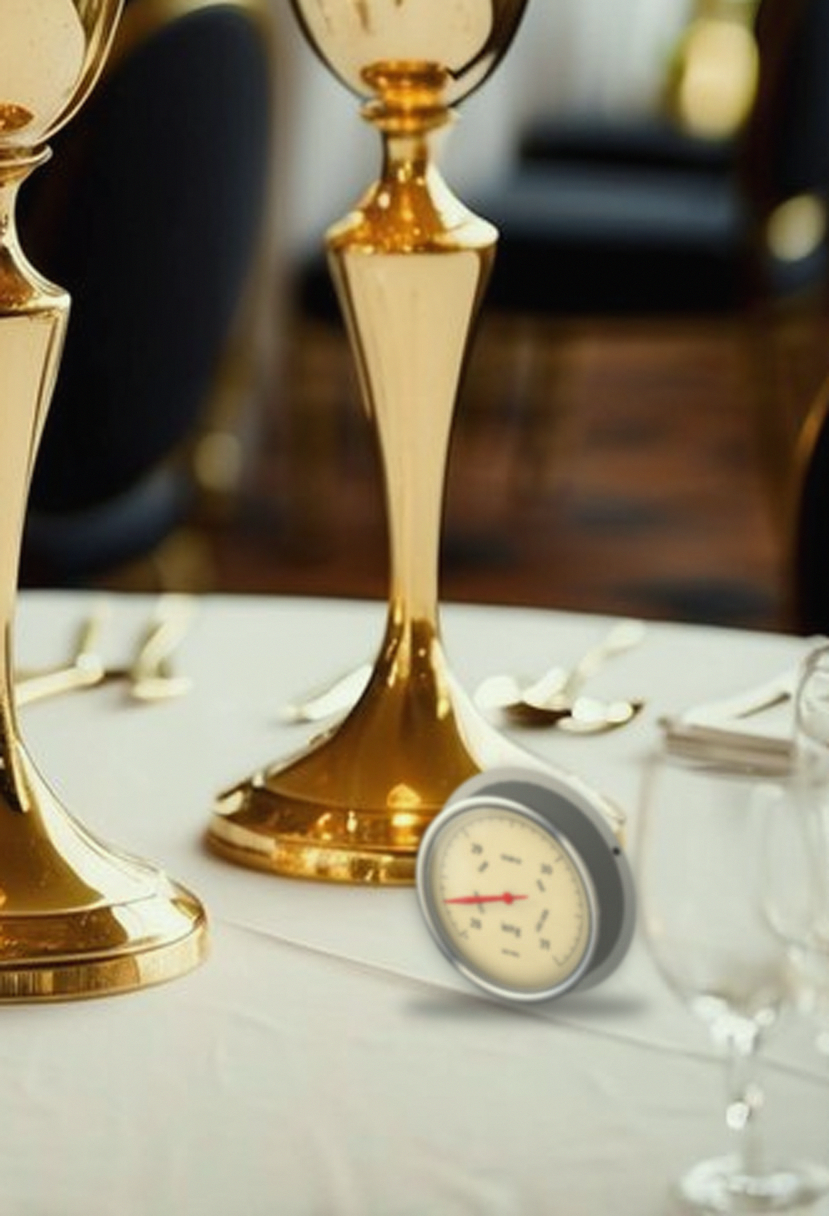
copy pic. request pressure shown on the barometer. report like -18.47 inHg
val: 28.3 inHg
